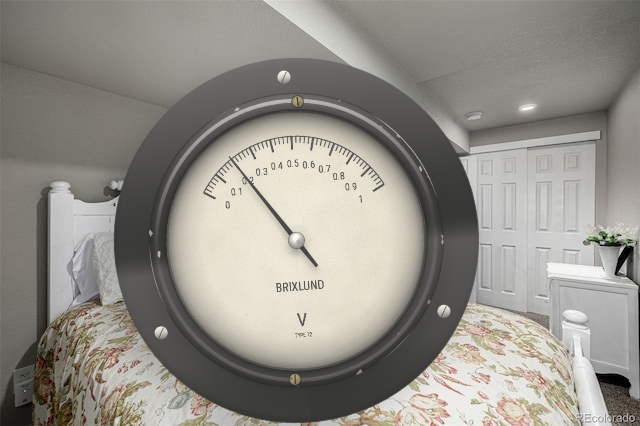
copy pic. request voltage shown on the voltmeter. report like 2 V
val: 0.2 V
